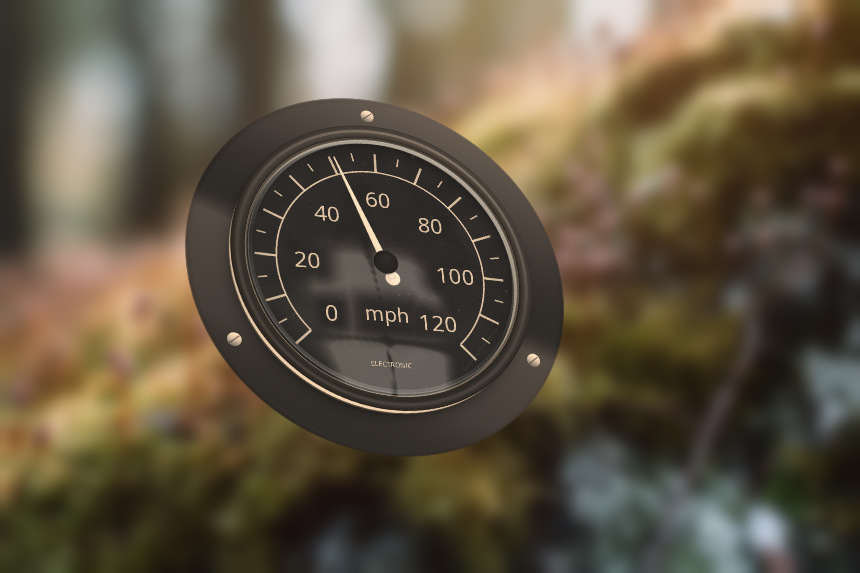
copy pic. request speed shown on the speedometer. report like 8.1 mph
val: 50 mph
